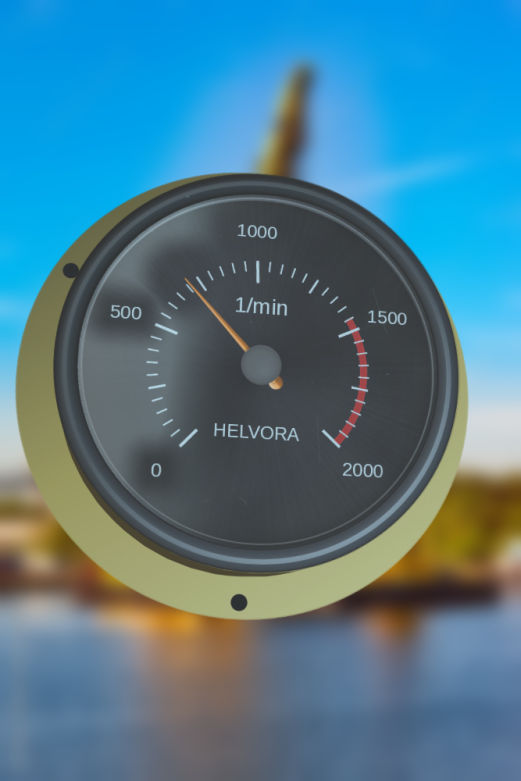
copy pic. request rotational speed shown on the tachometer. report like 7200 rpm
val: 700 rpm
